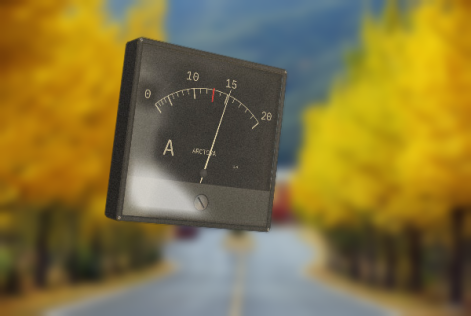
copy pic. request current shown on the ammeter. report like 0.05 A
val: 15 A
